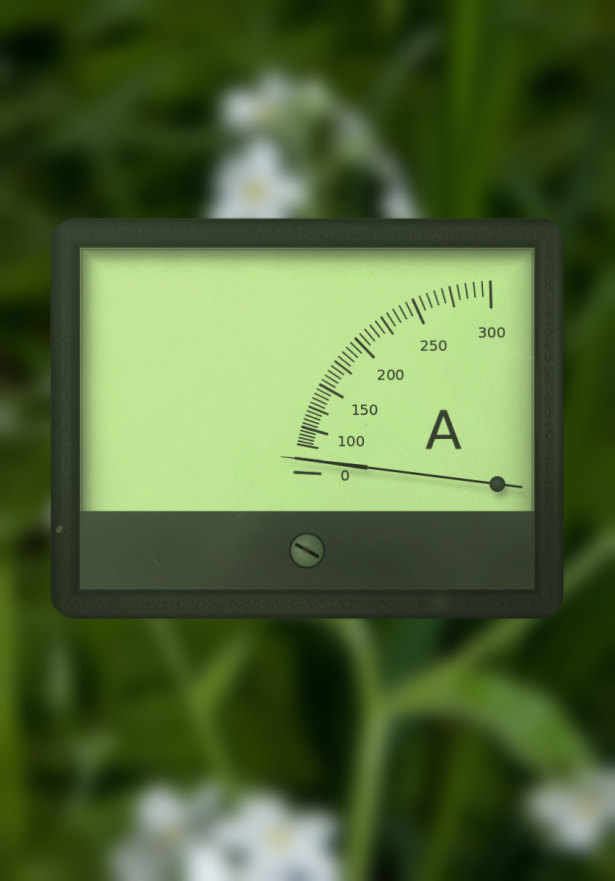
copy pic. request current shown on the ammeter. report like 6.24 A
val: 50 A
